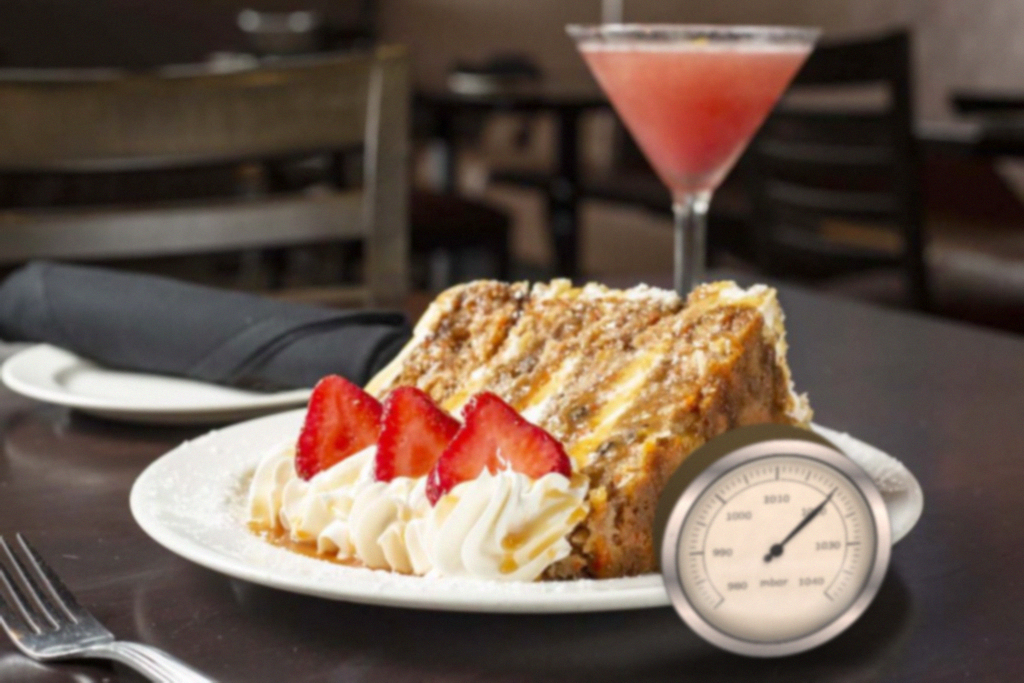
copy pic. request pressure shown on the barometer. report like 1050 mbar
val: 1020 mbar
